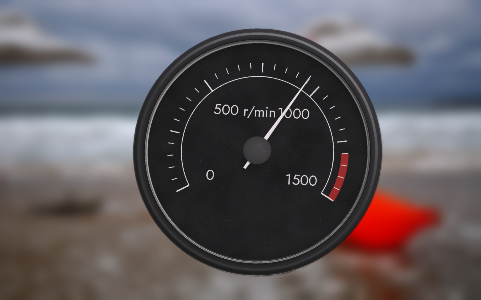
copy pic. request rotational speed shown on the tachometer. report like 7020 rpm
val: 950 rpm
